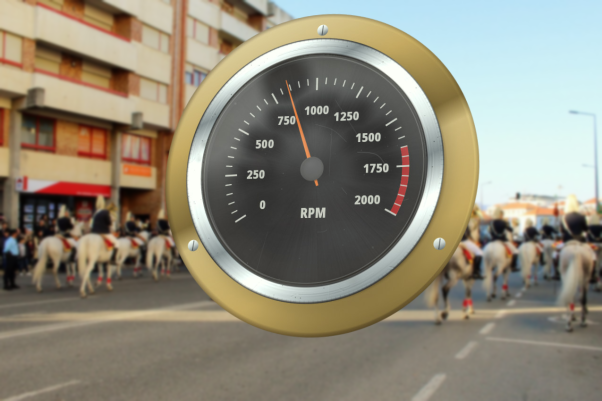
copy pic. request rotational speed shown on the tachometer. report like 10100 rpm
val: 850 rpm
